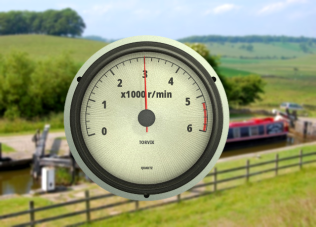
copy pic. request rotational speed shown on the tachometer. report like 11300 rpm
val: 3000 rpm
